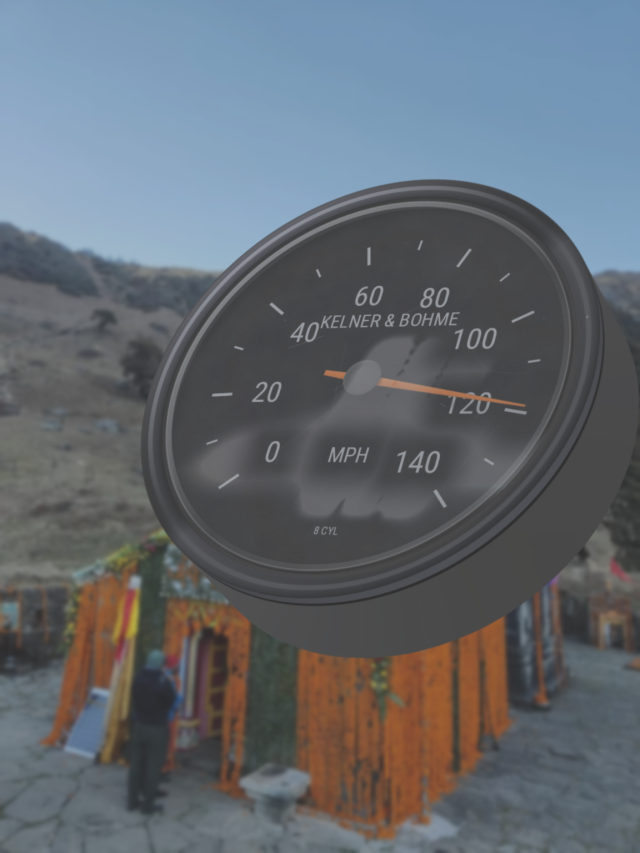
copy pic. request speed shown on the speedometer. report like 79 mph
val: 120 mph
